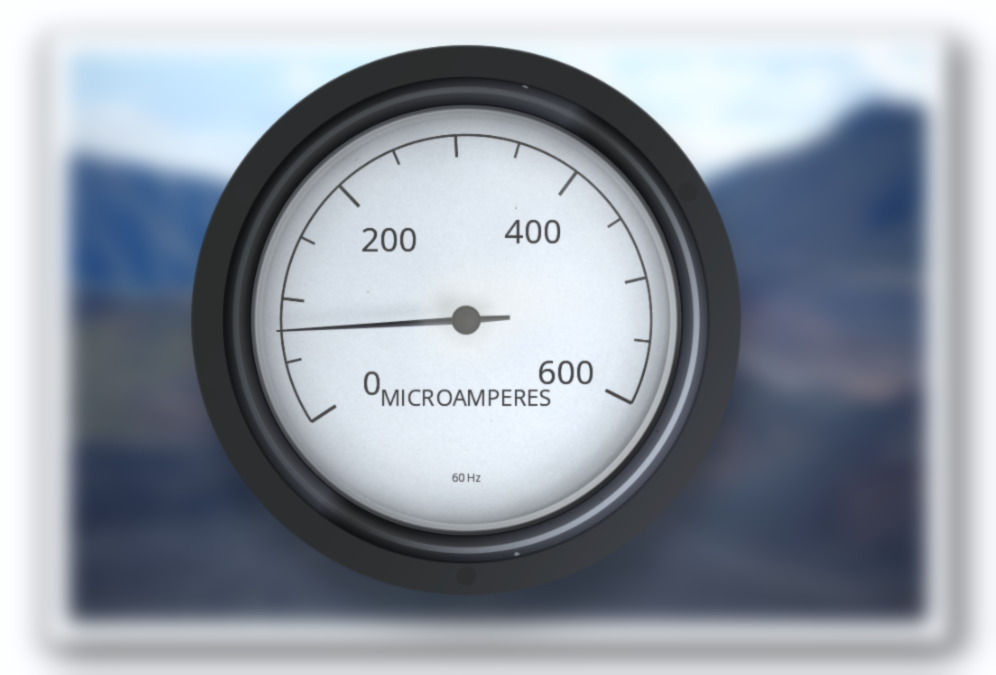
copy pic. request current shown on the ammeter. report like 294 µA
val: 75 µA
